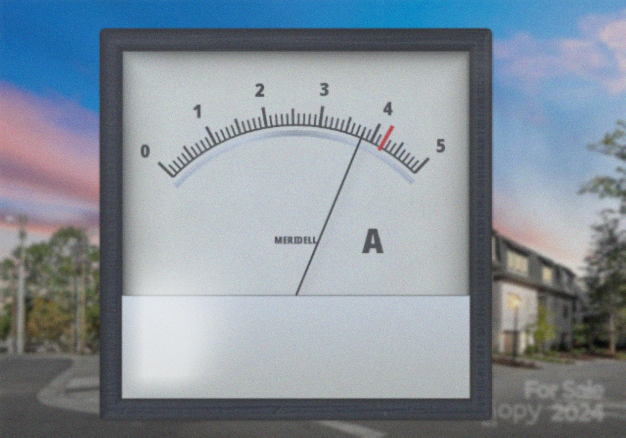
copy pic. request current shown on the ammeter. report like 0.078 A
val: 3.8 A
